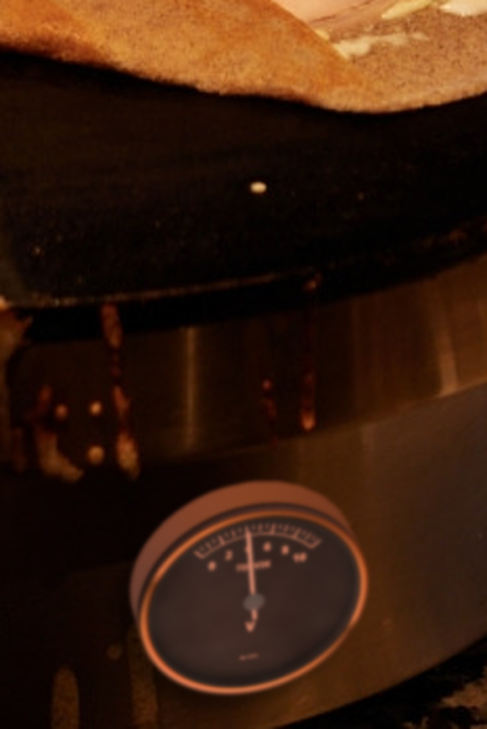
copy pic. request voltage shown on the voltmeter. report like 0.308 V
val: 4 V
